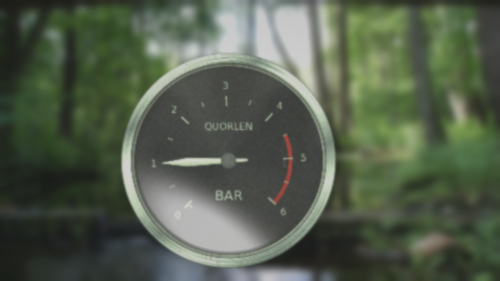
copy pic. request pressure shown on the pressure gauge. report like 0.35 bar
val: 1 bar
